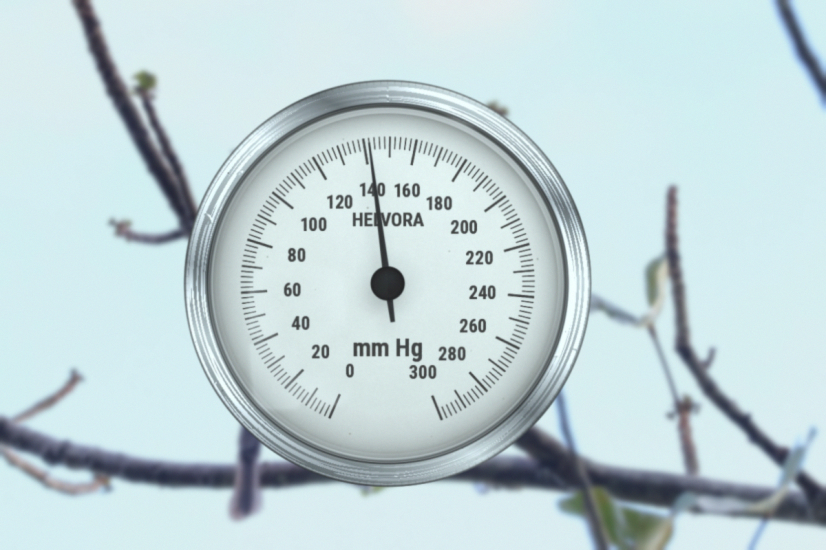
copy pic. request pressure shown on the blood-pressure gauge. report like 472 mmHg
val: 142 mmHg
